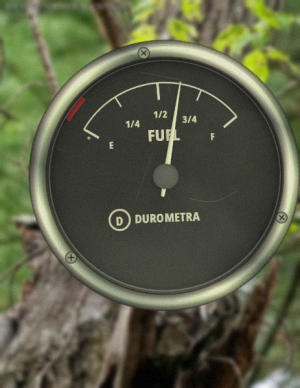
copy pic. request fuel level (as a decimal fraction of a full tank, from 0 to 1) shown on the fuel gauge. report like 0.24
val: 0.625
